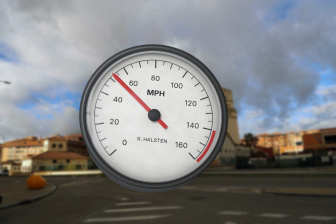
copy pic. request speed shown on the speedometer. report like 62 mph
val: 52.5 mph
